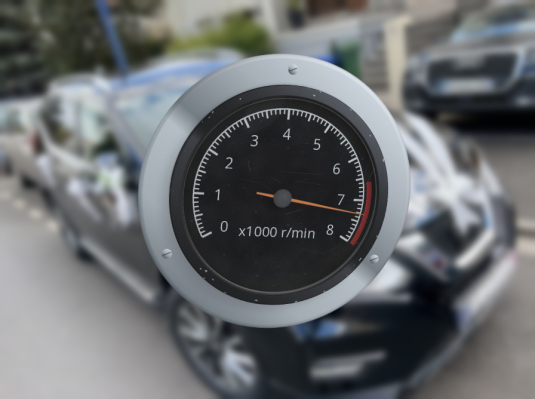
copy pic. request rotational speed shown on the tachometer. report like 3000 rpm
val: 7300 rpm
